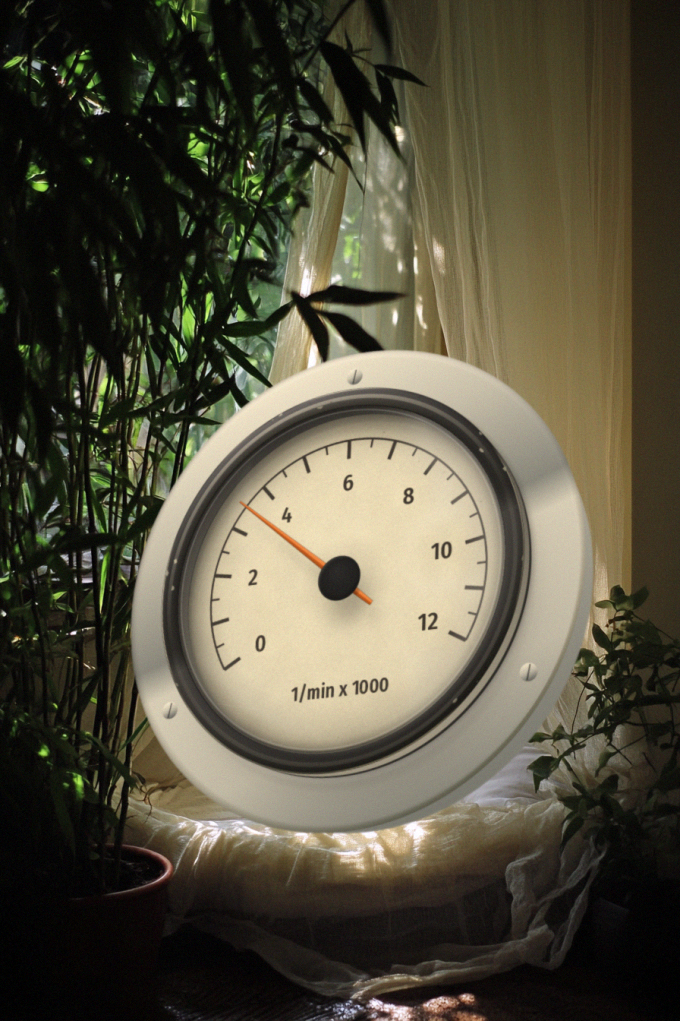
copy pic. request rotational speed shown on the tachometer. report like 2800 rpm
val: 3500 rpm
